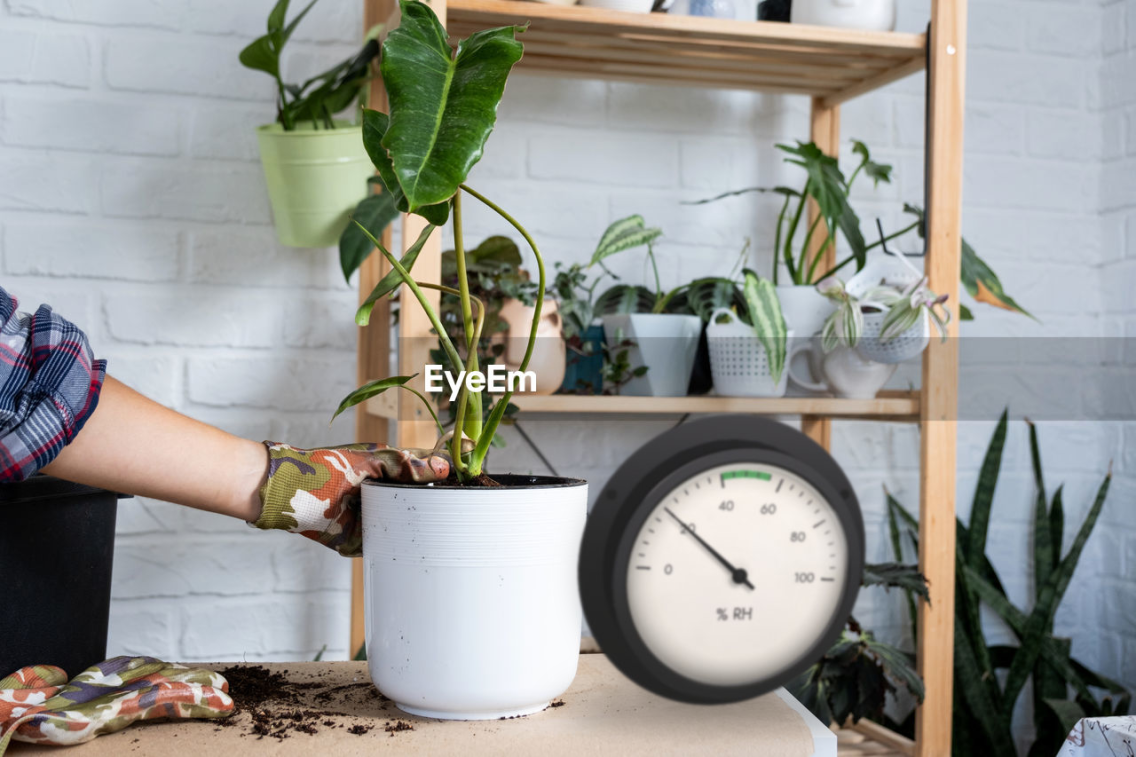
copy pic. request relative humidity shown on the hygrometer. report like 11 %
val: 20 %
